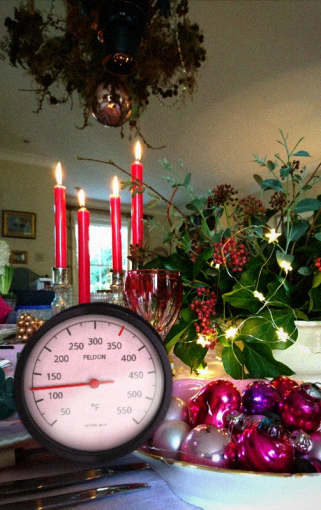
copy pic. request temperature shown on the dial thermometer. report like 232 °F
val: 125 °F
